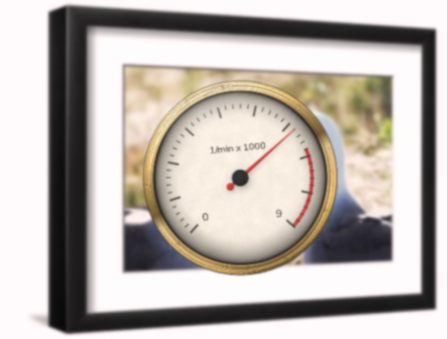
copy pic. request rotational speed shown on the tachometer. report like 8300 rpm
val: 6200 rpm
